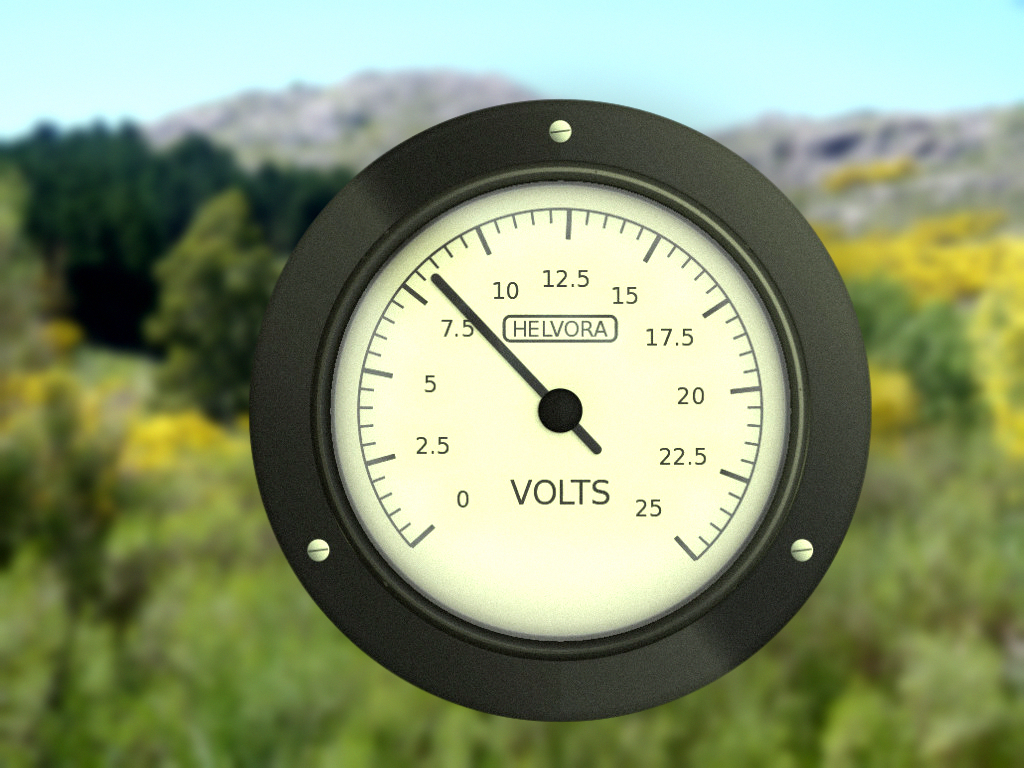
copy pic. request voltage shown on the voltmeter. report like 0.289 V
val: 8.25 V
